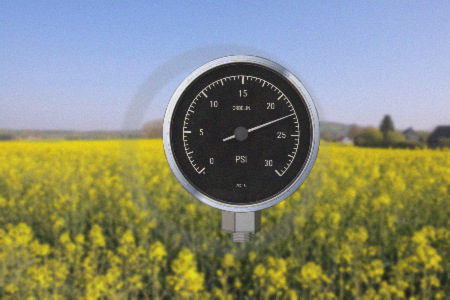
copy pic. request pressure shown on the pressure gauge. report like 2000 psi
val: 22.5 psi
